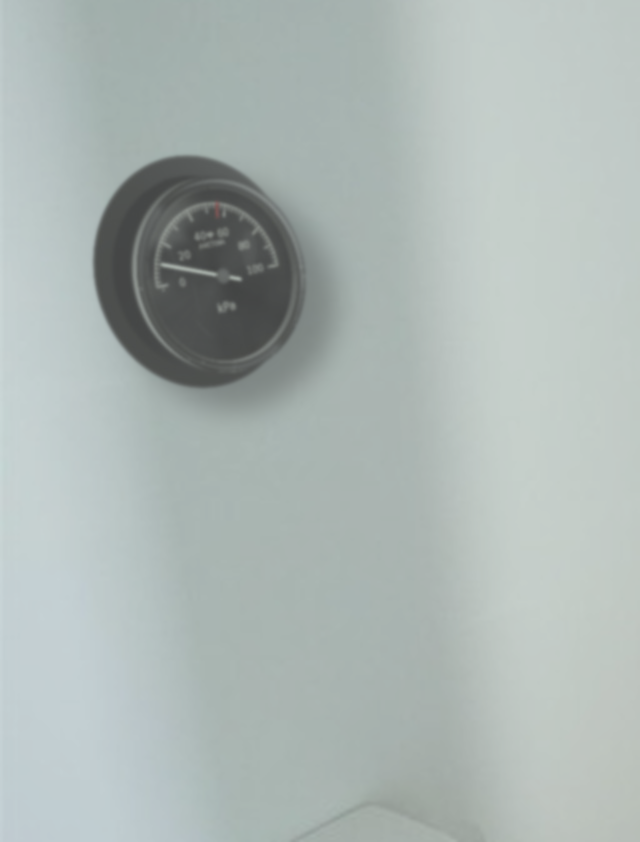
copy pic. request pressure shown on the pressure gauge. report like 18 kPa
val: 10 kPa
